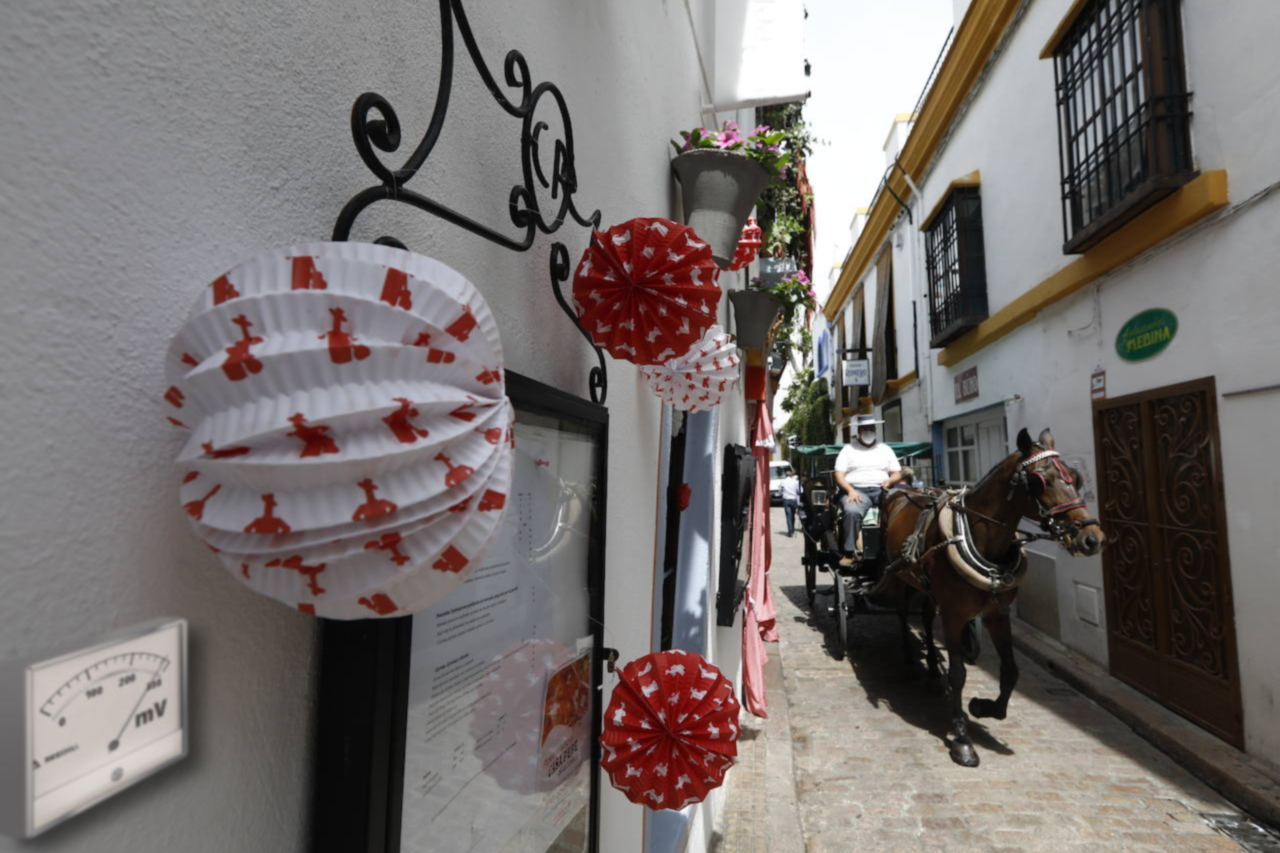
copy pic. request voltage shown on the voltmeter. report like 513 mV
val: 280 mV
